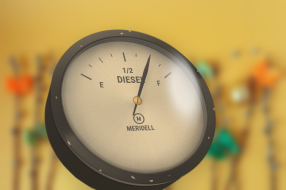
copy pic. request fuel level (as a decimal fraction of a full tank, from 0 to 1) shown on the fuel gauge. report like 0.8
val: 0.75
